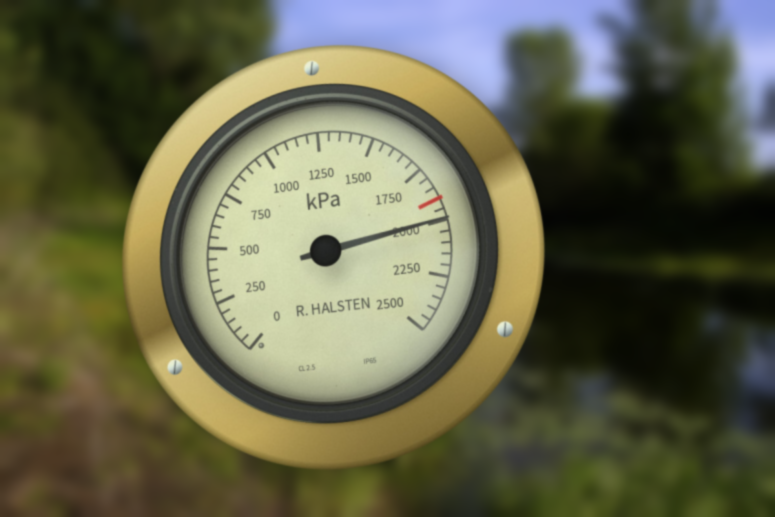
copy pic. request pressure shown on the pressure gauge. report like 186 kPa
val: 2000 kPa
